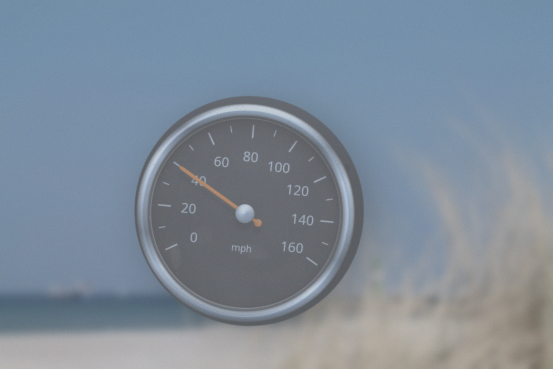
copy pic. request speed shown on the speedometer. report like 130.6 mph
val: 40 mph
